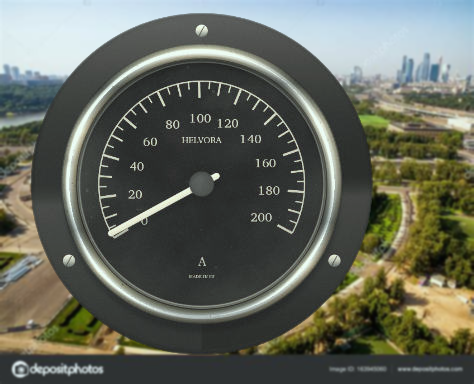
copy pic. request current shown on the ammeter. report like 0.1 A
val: 2.5 A
